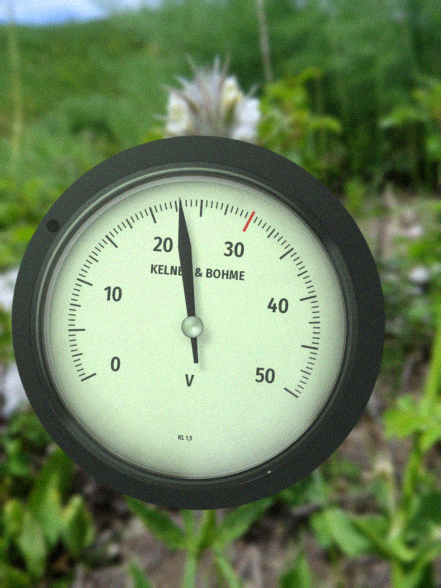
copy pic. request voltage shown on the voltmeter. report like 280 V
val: 23 V
